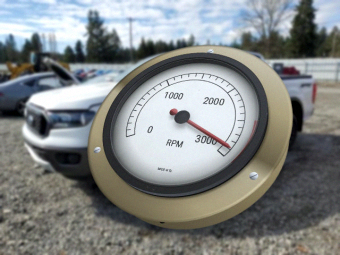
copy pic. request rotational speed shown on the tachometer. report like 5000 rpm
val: 2900 rpm
